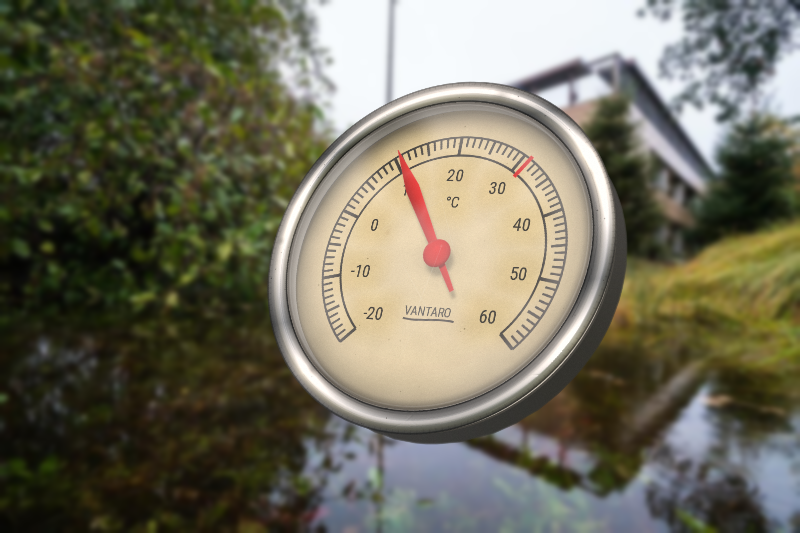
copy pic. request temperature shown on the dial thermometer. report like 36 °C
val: 11 °C
